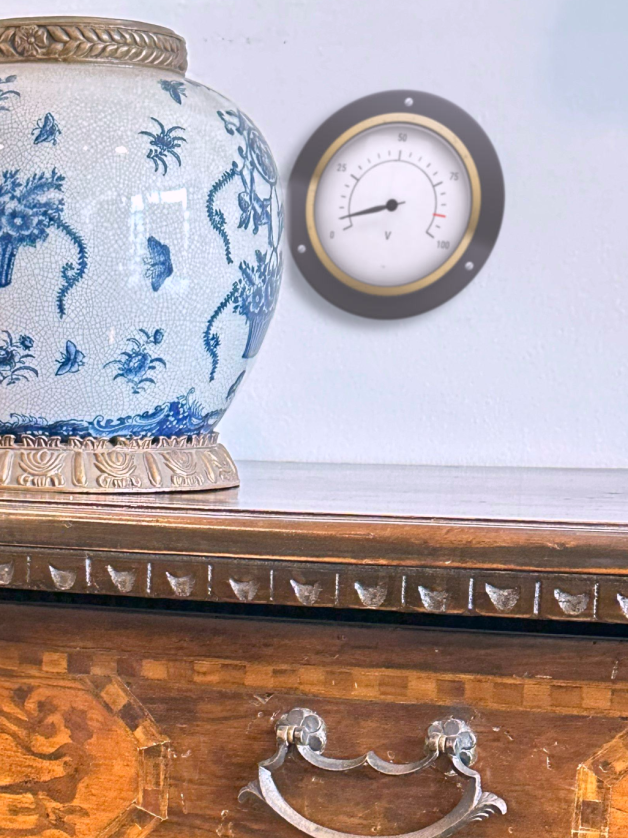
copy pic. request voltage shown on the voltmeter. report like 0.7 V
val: 5 V
